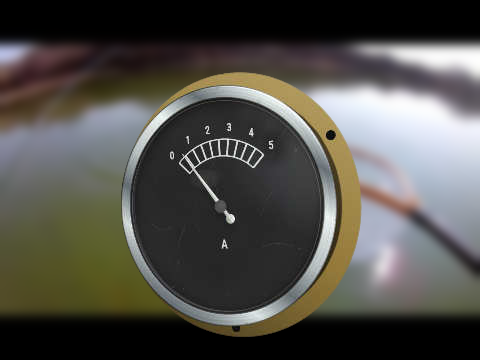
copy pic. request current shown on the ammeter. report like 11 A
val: 0.5 A
